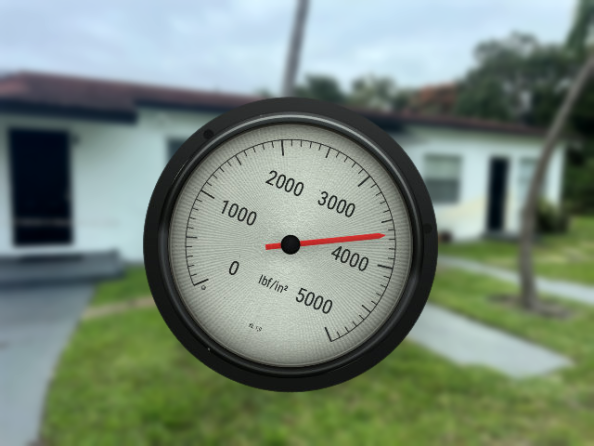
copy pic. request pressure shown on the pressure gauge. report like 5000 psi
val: 3650 psi
